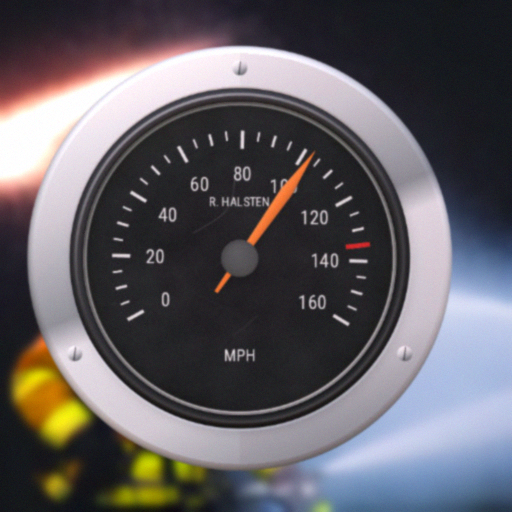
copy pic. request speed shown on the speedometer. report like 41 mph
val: 102.5 mph
